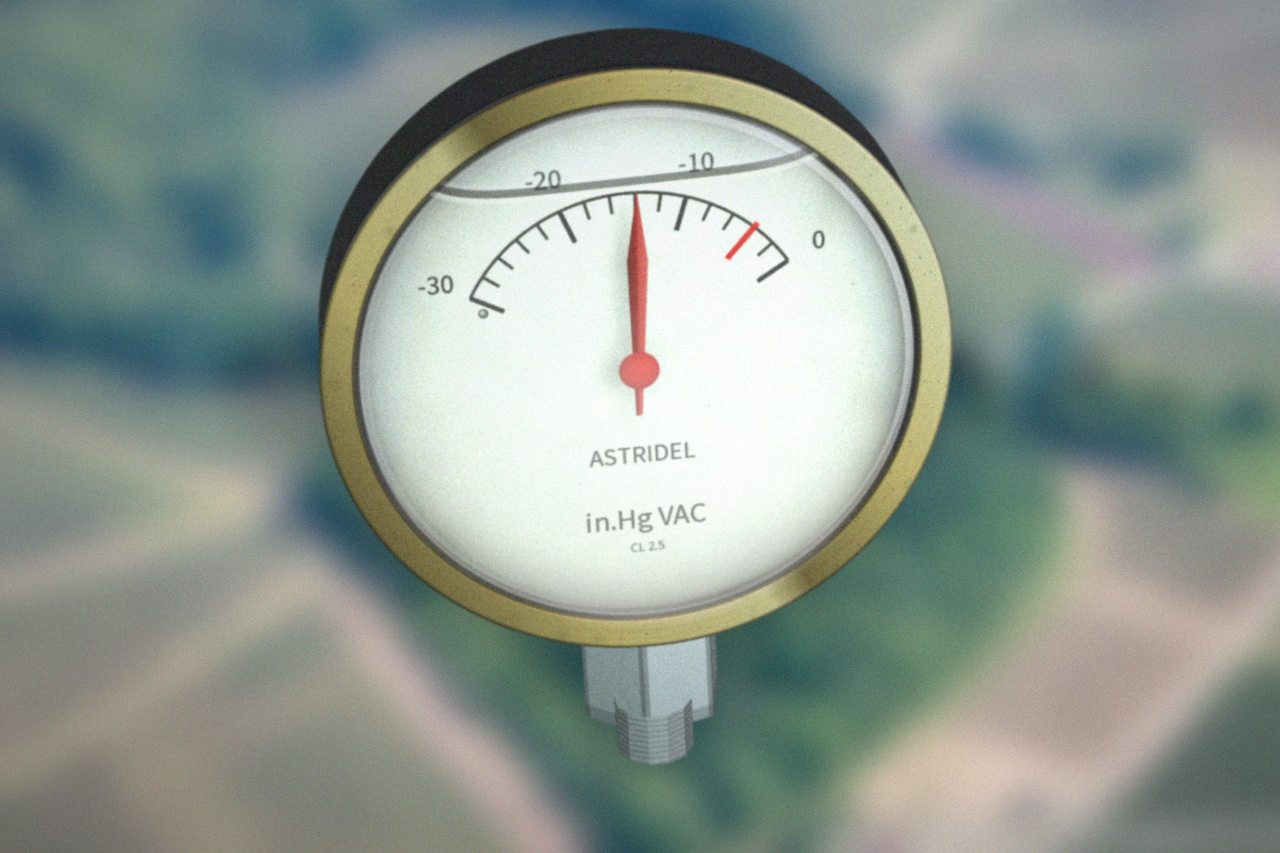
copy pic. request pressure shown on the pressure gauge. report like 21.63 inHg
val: -14 inHg
